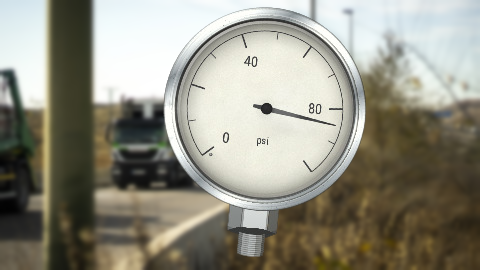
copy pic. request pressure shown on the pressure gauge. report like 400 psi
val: 85 psi
